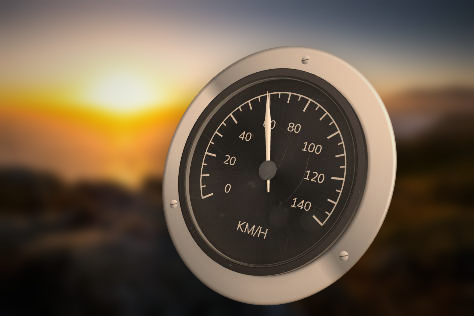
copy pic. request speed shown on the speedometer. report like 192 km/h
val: 60 km/h
